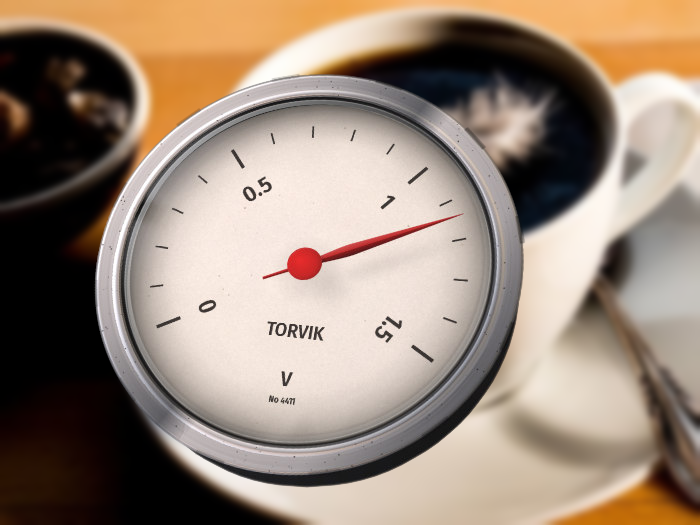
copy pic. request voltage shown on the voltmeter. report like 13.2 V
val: 1.15 V
